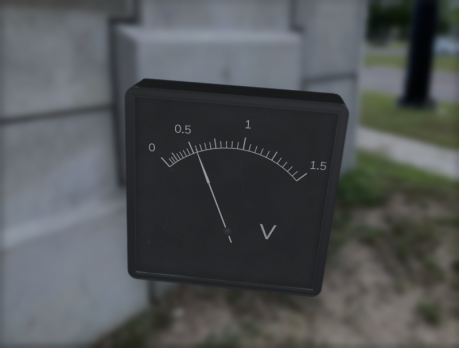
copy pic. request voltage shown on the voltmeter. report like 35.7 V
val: 0.55 V
